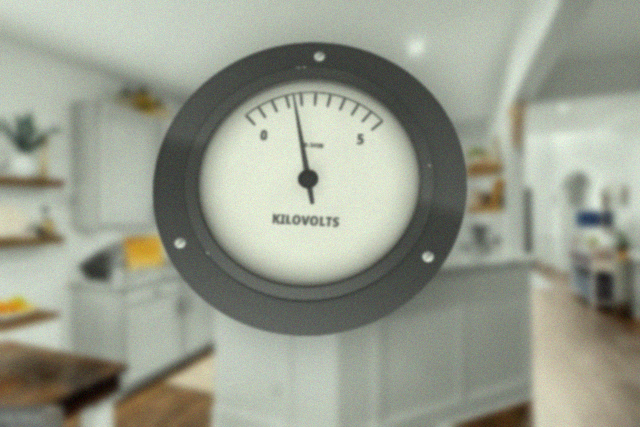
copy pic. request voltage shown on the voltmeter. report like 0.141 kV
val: 1.75 kV
